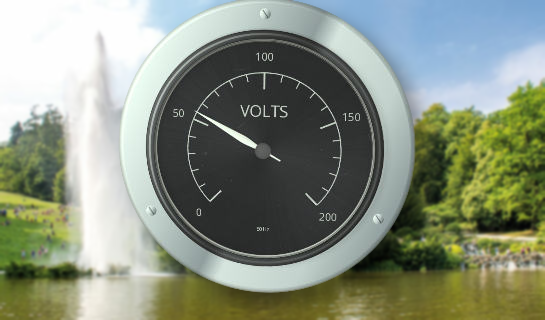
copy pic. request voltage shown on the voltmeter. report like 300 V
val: 55 V
